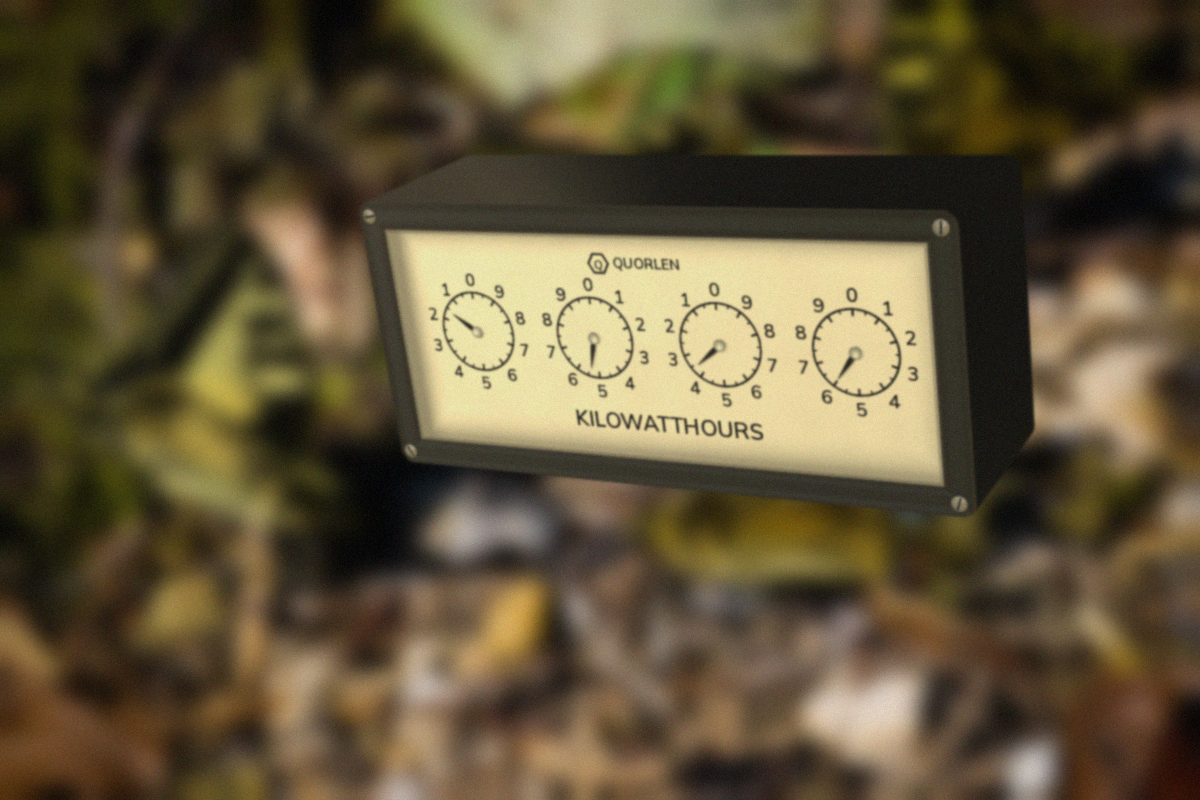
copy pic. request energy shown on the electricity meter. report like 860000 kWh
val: 1536 kWh
